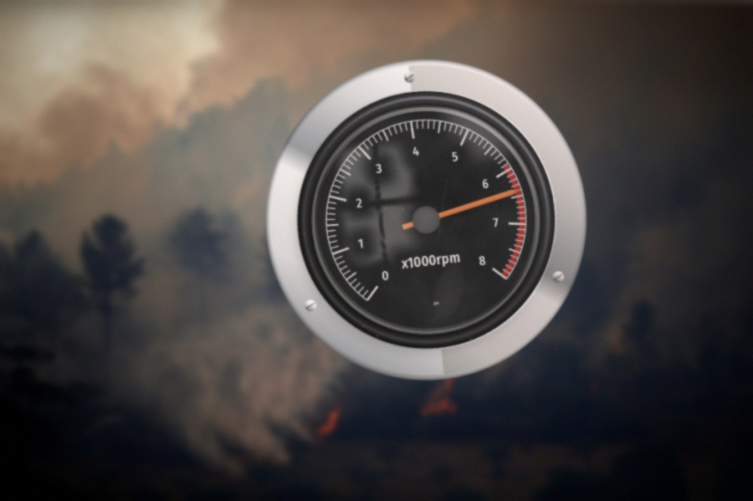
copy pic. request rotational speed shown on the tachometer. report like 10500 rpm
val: 6400 rpm
